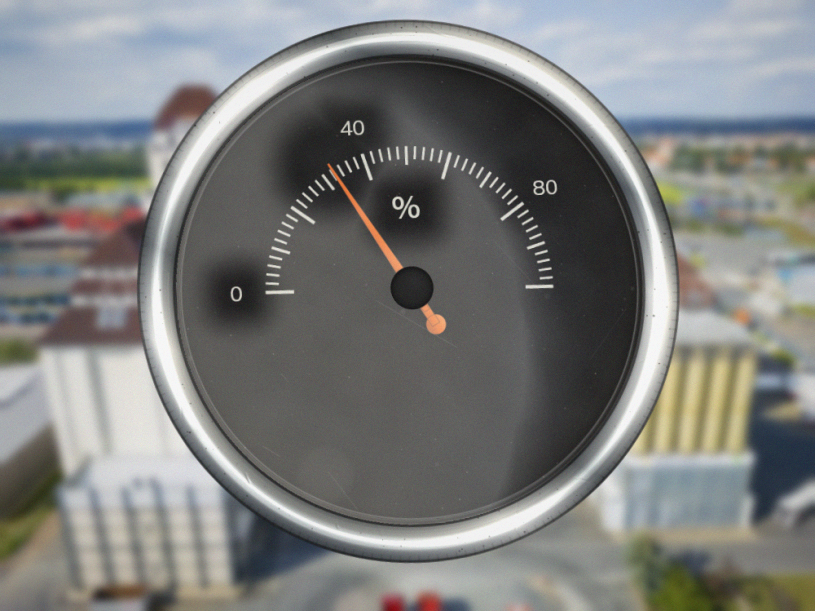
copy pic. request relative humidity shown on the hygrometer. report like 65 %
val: 32 %
